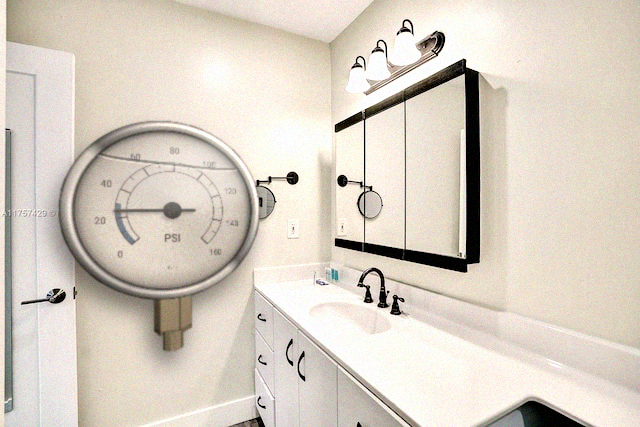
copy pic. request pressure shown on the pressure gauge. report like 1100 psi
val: 25 psi
